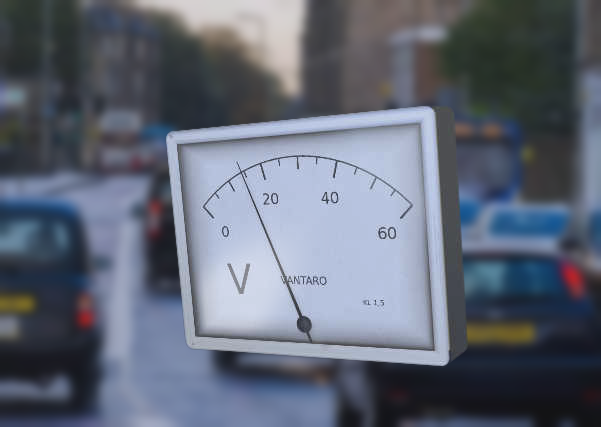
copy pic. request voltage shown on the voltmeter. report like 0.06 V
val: 15 V
